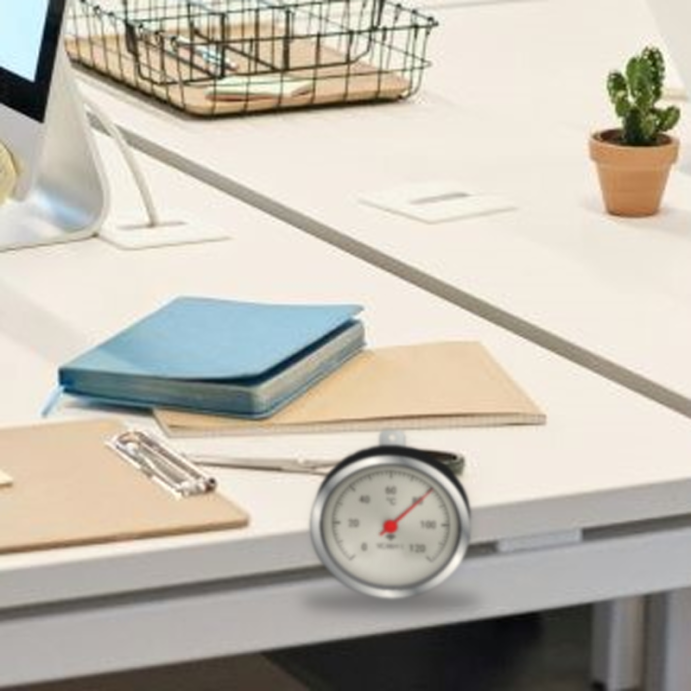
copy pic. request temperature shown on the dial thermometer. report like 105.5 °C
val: 80 °C
